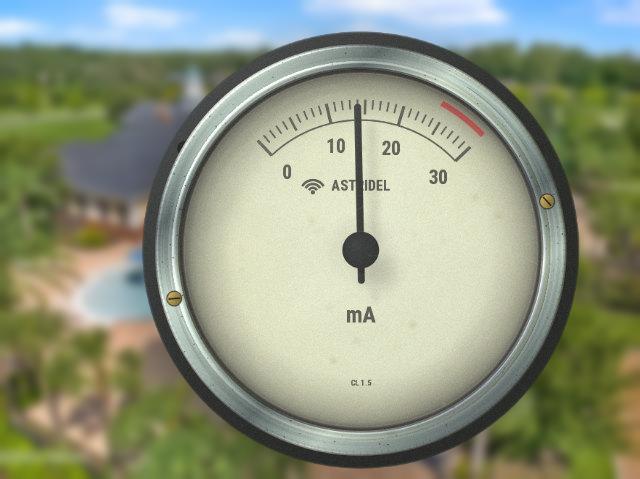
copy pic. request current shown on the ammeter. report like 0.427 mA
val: 14 mA
